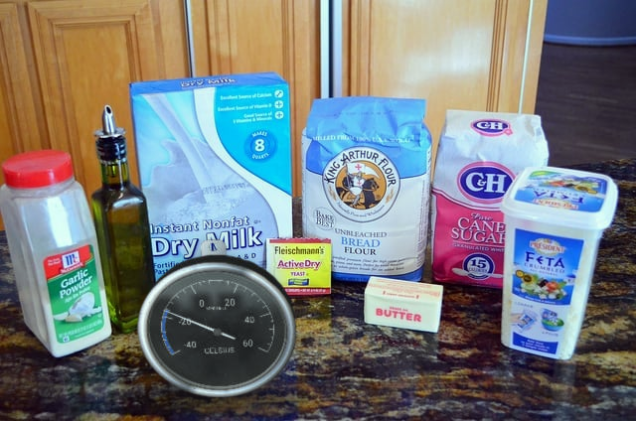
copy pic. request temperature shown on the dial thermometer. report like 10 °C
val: -16 °C
